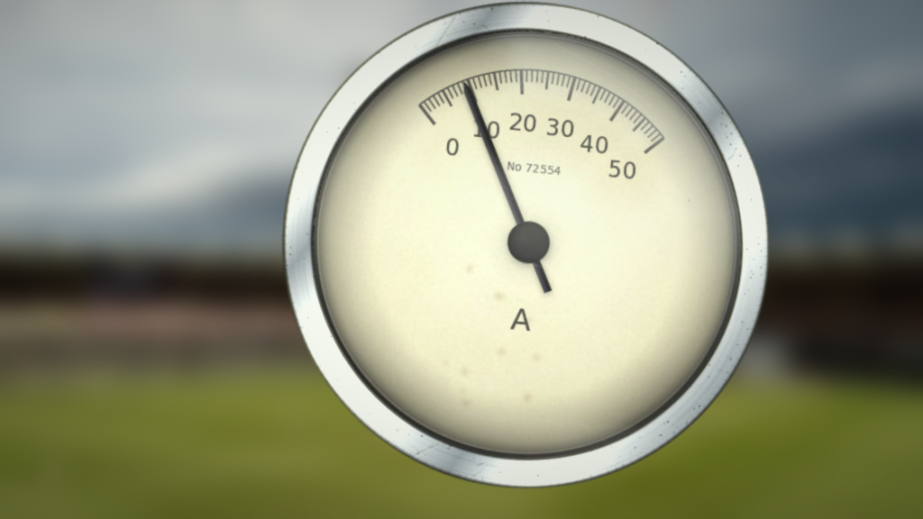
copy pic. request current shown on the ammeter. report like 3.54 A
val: 9 A
